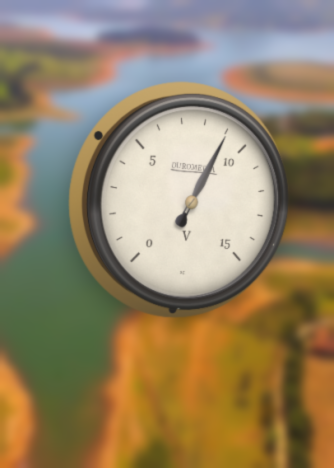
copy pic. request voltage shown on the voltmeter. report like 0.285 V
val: 9 V
